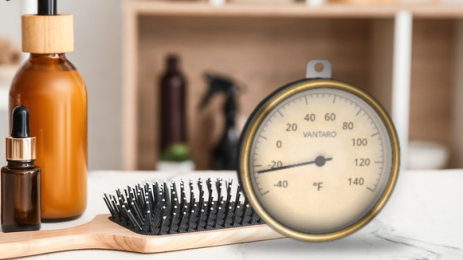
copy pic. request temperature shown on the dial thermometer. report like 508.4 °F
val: -24 °F
